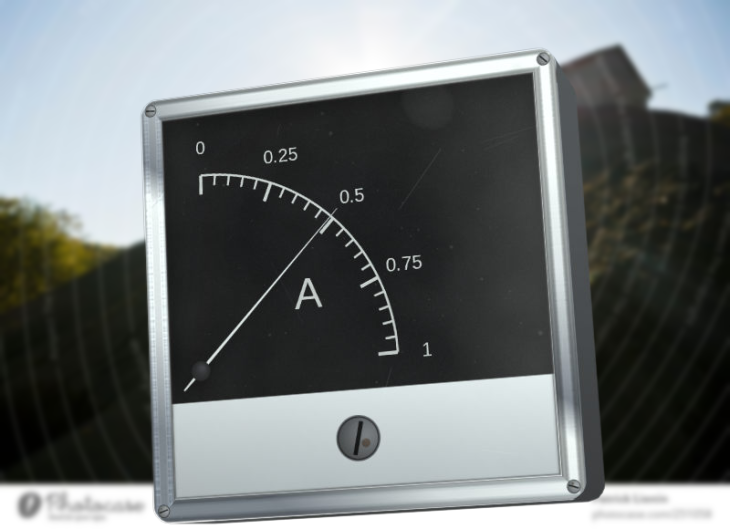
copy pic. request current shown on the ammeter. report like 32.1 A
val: 0.5 A
